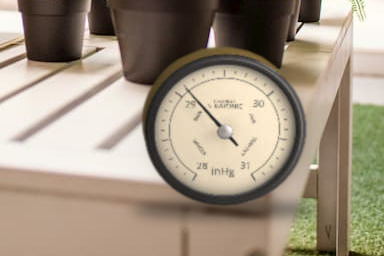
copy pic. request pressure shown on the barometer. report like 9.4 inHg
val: 29.1 inHg
